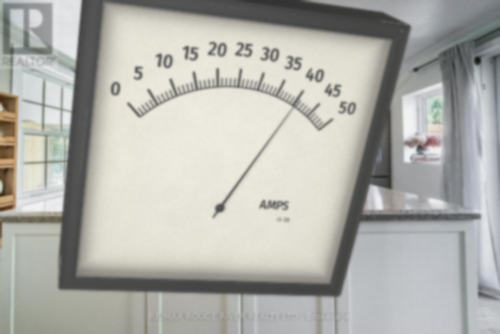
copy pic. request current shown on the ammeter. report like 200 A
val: 40 A
